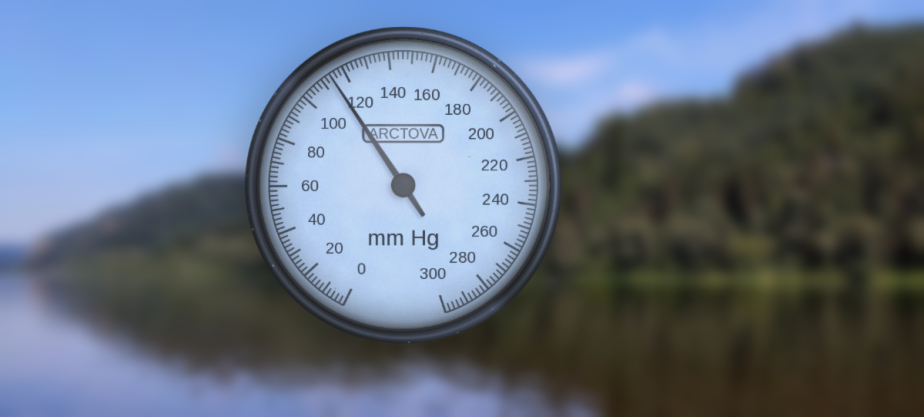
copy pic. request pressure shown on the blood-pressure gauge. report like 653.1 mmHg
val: 114 mmHg
